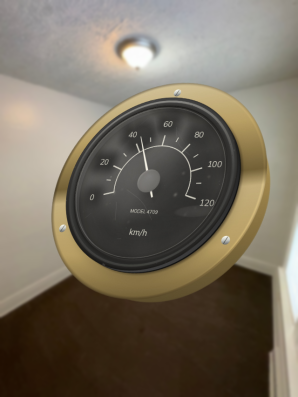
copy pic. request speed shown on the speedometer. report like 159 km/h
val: 45 km/h
